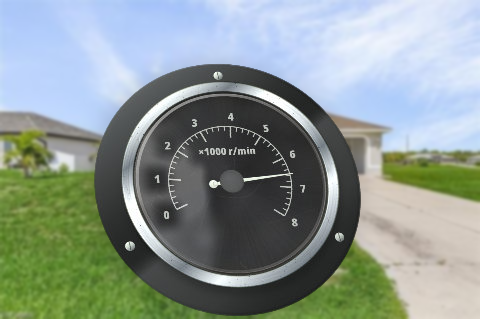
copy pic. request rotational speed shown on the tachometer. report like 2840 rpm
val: 6600 rpm
